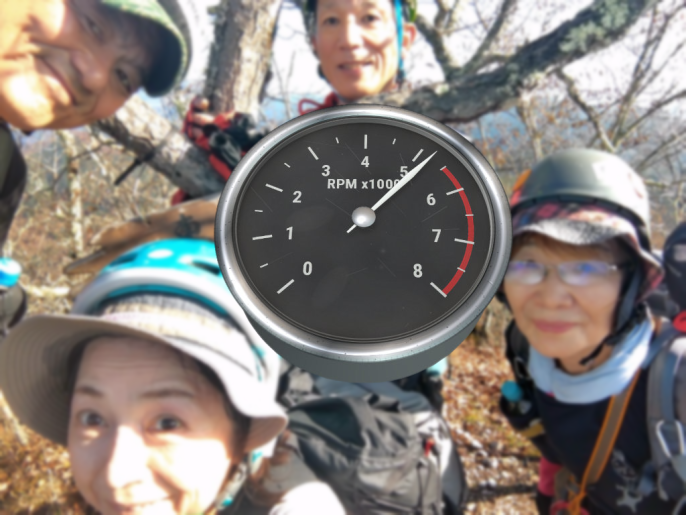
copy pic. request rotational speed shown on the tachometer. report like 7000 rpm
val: 5250 rpm
